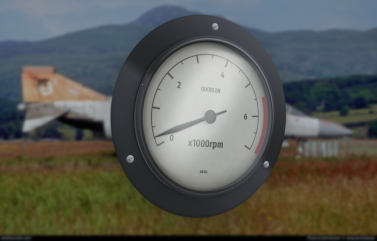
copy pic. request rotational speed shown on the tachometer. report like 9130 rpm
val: 250 rpm
